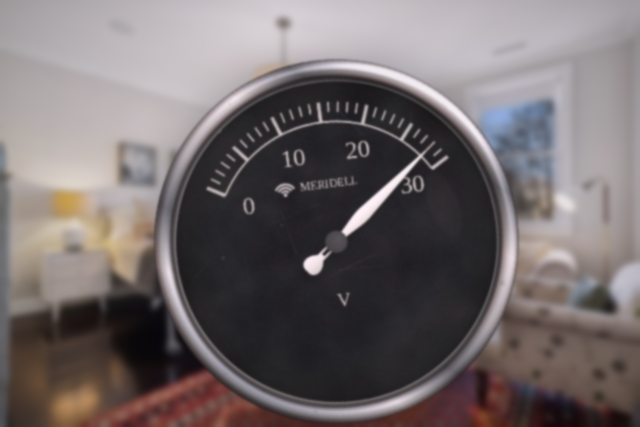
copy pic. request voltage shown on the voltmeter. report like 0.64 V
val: 28 V
